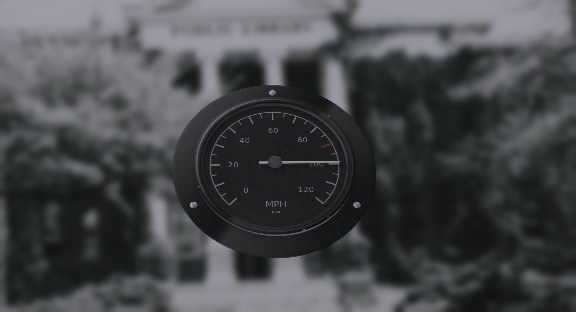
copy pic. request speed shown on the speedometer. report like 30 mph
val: 100 mph
